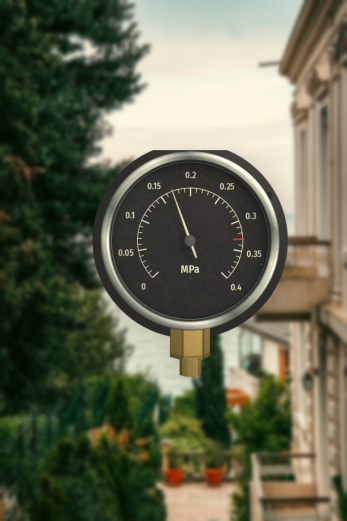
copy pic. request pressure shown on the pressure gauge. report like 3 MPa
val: 0.17 MPa
